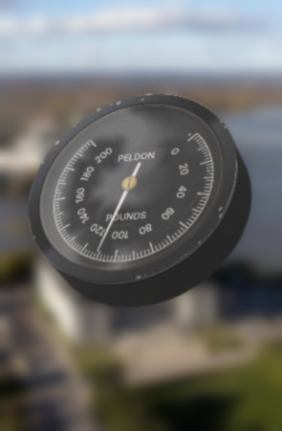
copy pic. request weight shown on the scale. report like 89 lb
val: 110 lb
